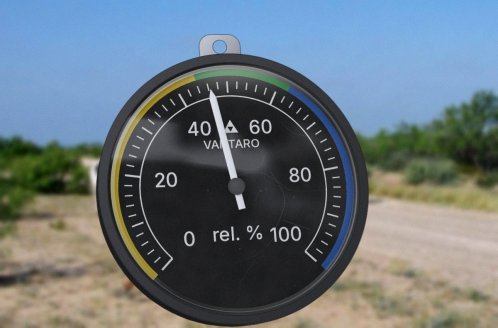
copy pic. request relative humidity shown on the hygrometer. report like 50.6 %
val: 46 %
